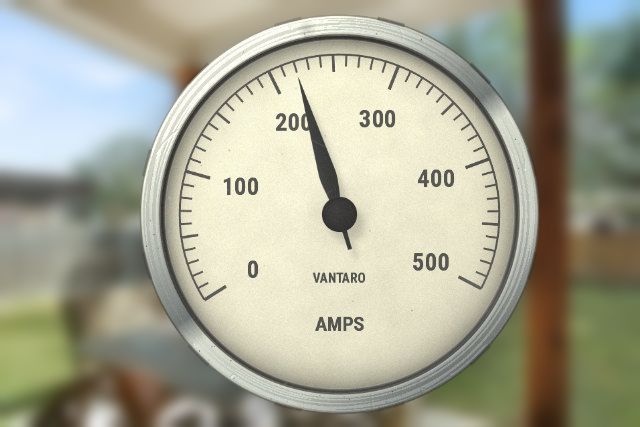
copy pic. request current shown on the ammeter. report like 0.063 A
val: 220 A
